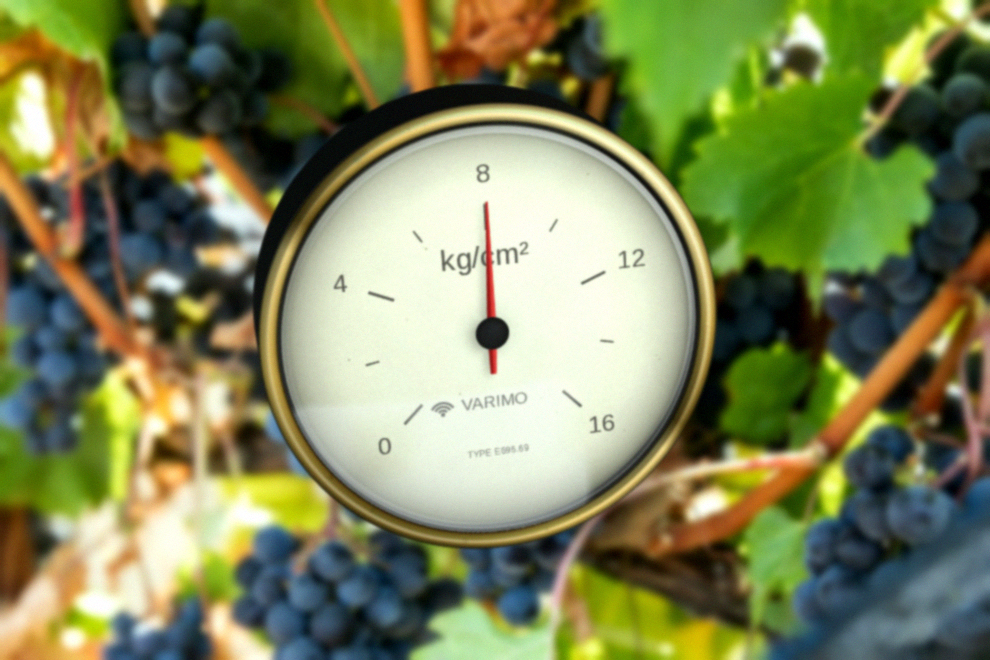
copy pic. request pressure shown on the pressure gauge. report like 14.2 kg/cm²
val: 8 kg/cm²
